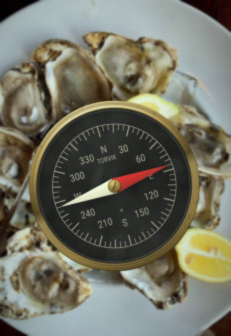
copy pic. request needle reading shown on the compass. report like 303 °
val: 85 °
